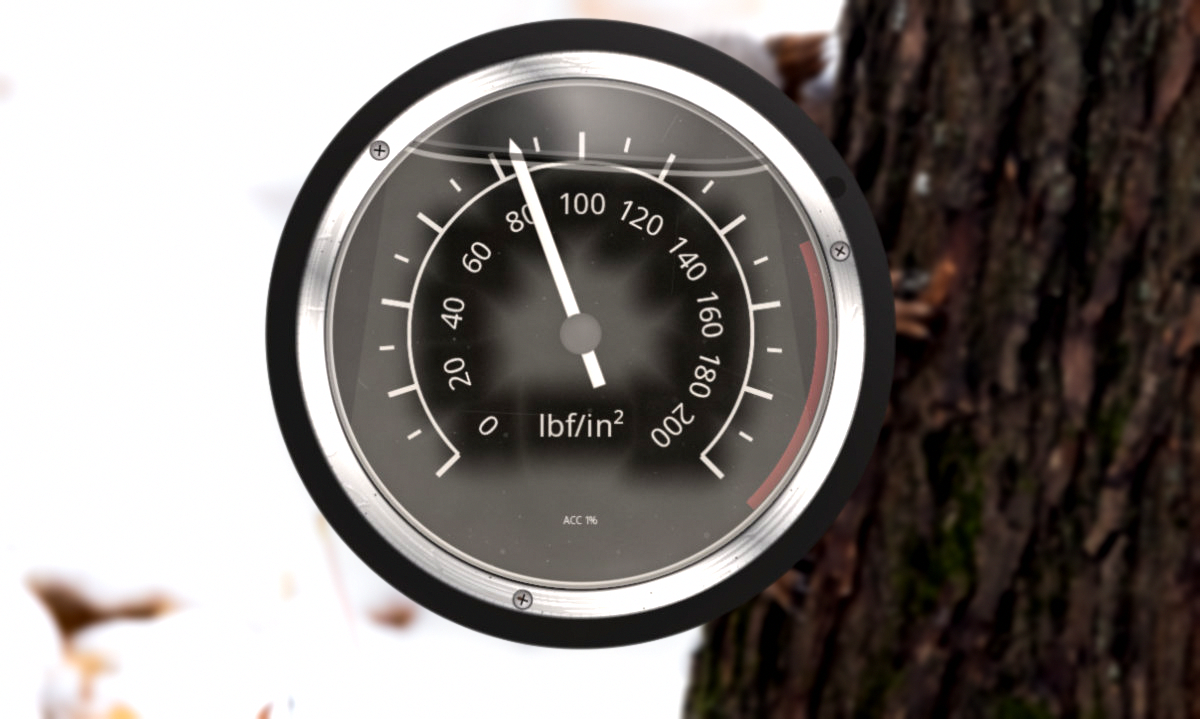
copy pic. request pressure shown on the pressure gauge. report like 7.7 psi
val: 85 psi
